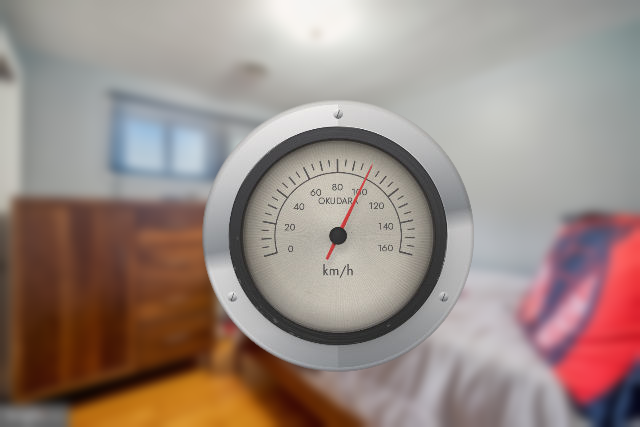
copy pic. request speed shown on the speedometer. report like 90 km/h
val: 100 km/h
